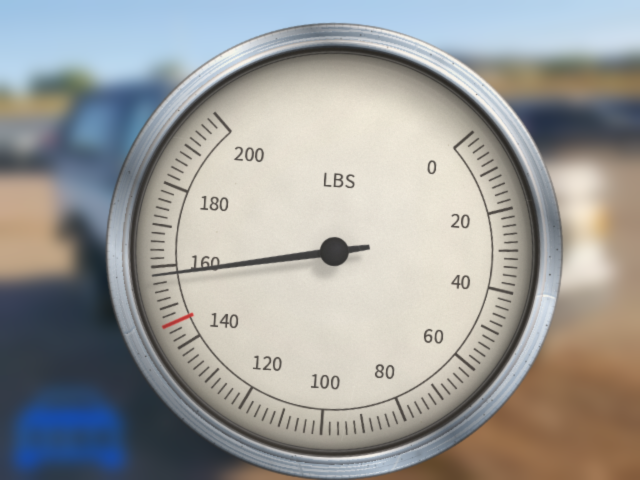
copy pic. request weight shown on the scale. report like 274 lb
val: 158 lb
